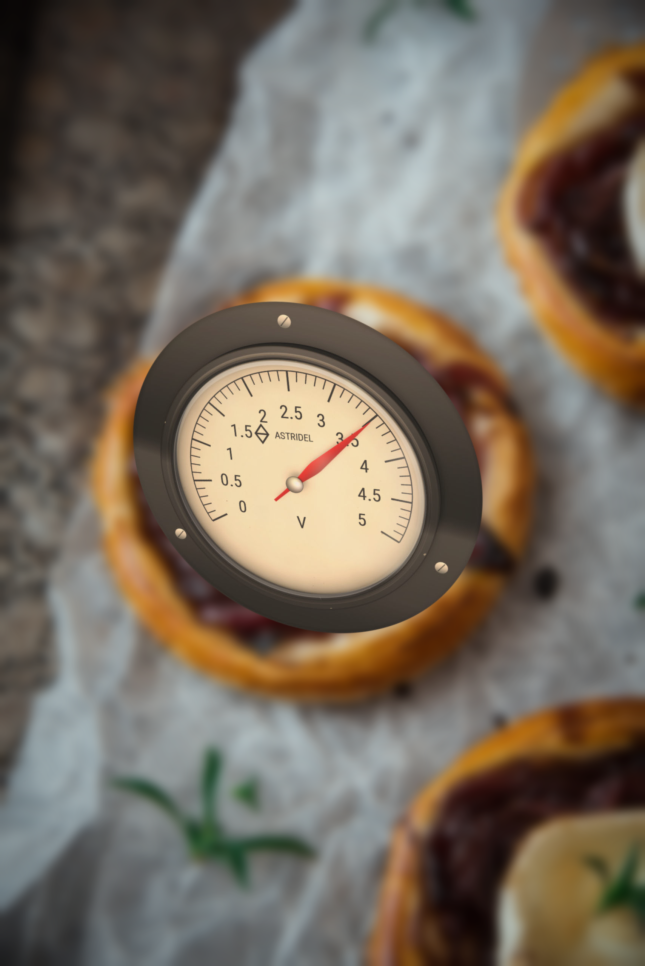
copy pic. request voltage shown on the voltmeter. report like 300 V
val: 3.5 V
